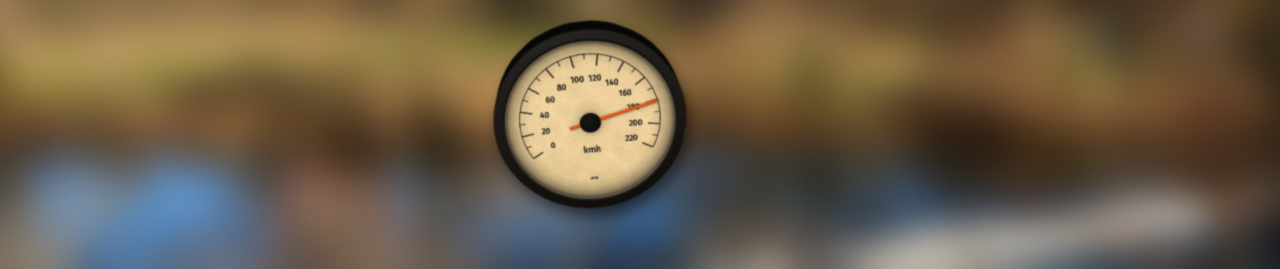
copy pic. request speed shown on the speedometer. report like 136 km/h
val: 180 km/h
